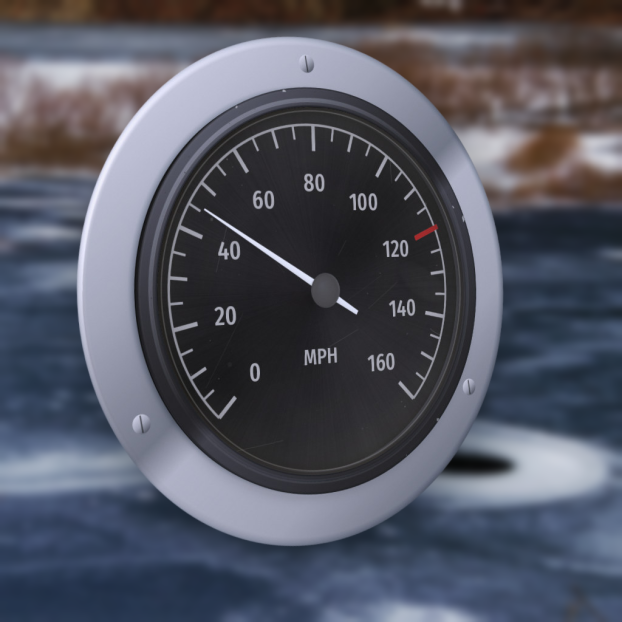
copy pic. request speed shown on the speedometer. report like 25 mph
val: 45 mph
